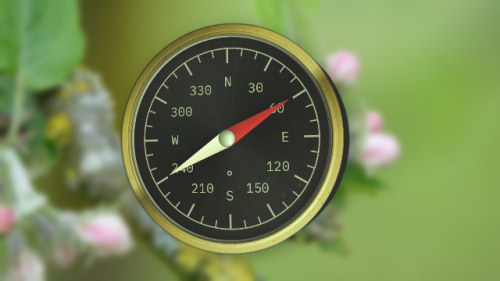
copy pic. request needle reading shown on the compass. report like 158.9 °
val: 60 °
